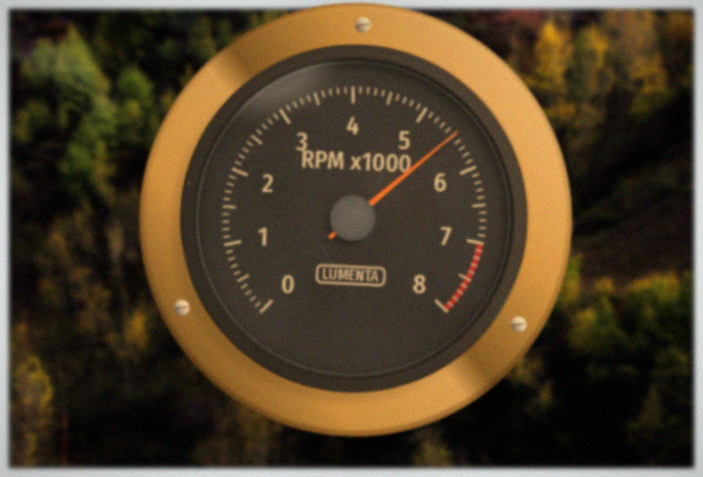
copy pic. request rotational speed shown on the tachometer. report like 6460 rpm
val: 5500 rpm
